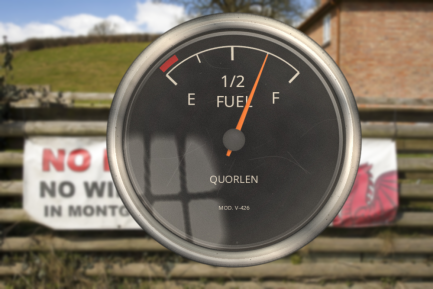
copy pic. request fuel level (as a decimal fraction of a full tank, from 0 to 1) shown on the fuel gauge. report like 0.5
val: 0.75
